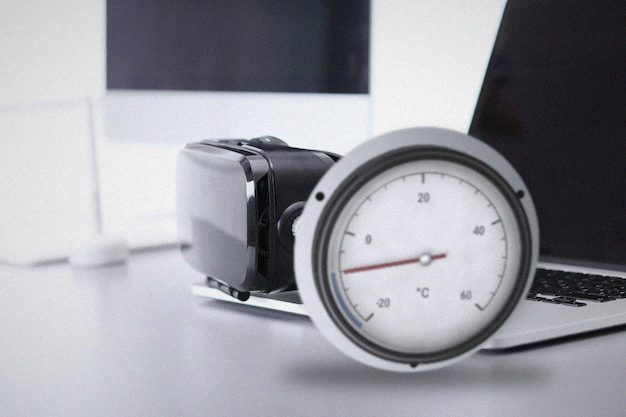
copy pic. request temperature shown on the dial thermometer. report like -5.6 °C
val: -8 °C
